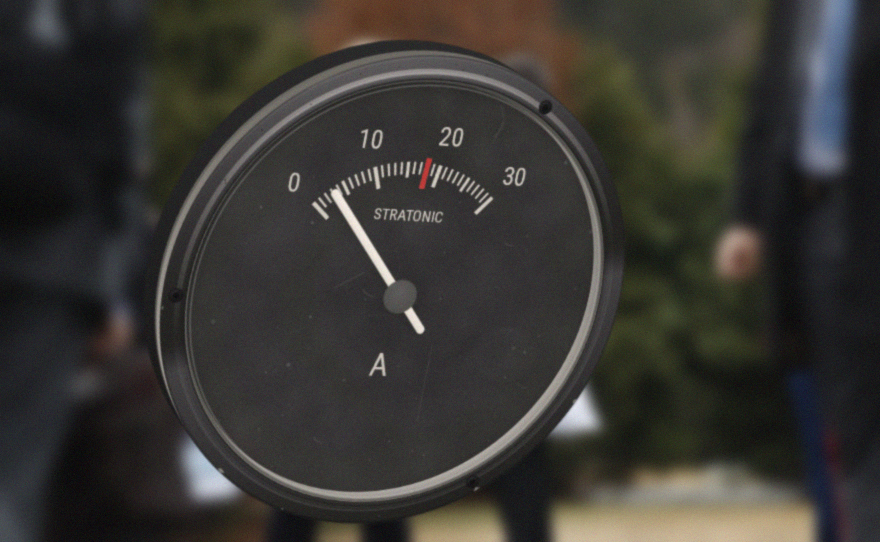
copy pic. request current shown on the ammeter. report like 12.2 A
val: 3 A
